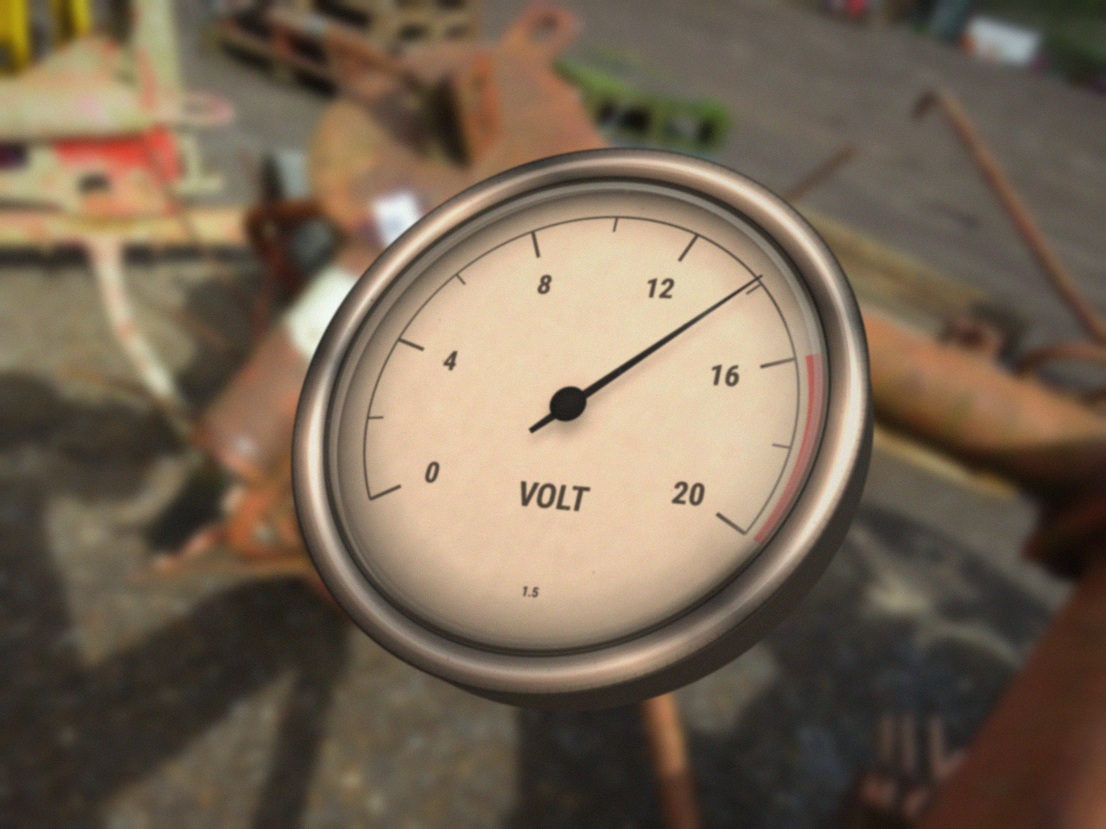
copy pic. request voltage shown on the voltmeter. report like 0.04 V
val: 14 V
